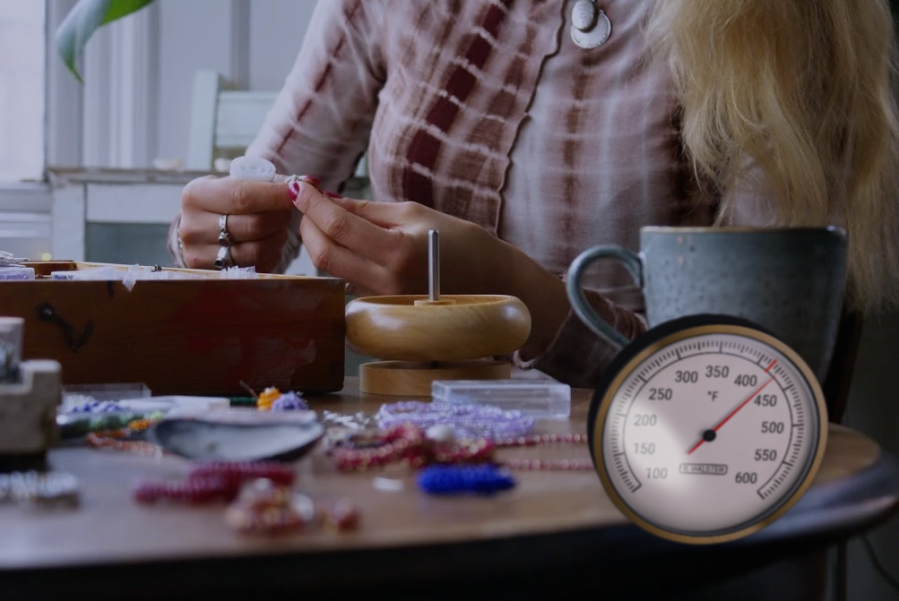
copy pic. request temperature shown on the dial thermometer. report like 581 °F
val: 425 °F
